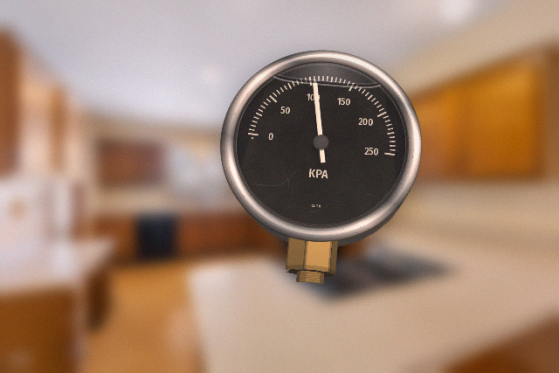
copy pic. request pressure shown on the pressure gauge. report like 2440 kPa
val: 105 kPa
